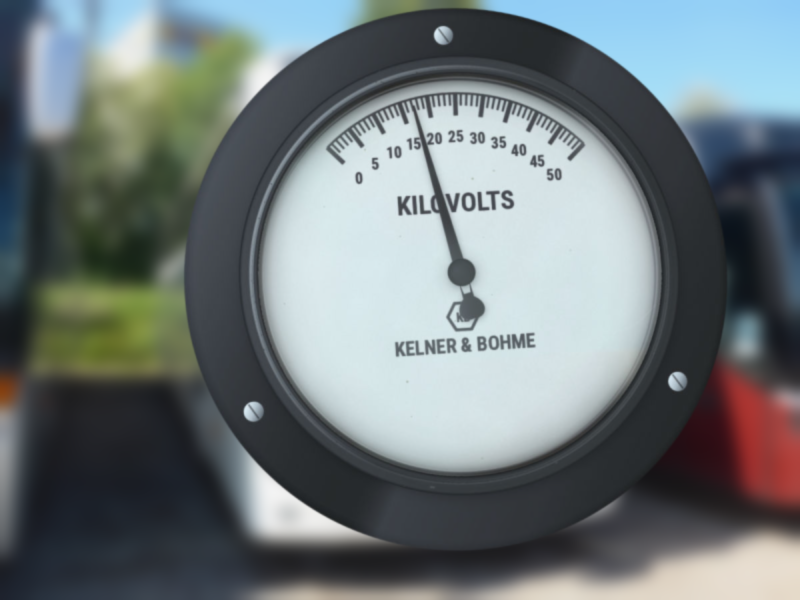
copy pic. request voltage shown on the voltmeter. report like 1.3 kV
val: 17 kV
